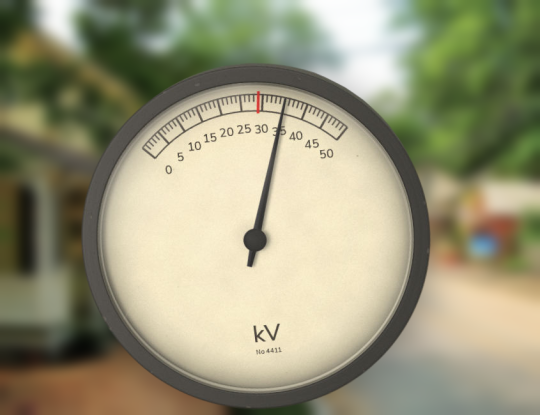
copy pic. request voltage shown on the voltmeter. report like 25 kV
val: 35 kV
